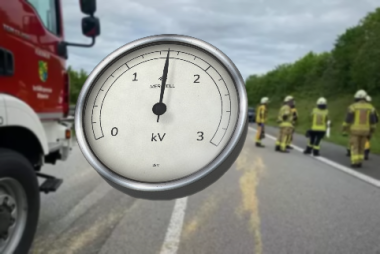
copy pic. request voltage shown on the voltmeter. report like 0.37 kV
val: 1.5 kV
